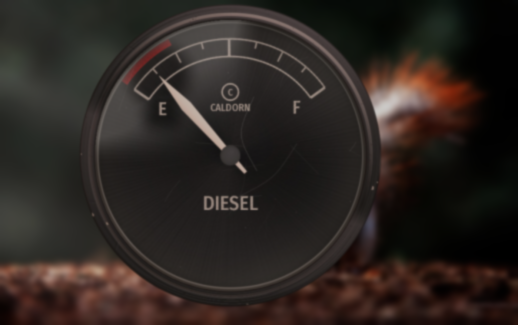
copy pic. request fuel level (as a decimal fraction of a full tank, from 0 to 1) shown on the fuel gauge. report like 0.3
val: 0.125
